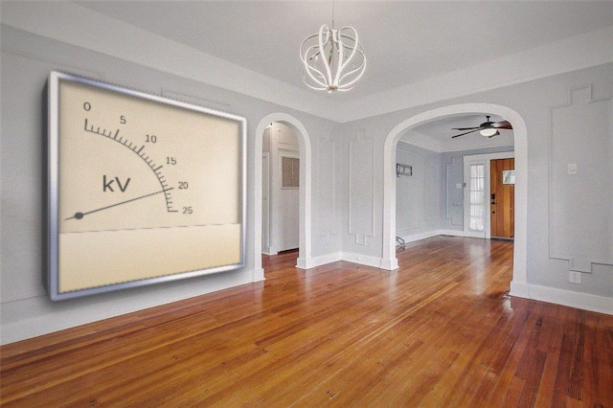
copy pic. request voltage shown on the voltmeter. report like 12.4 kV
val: 20 kV
